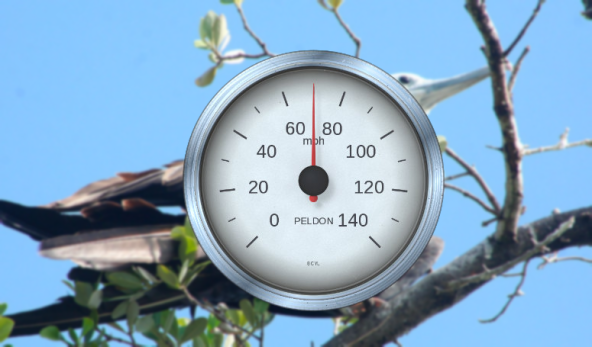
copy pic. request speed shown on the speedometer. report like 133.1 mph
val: 70 mph
